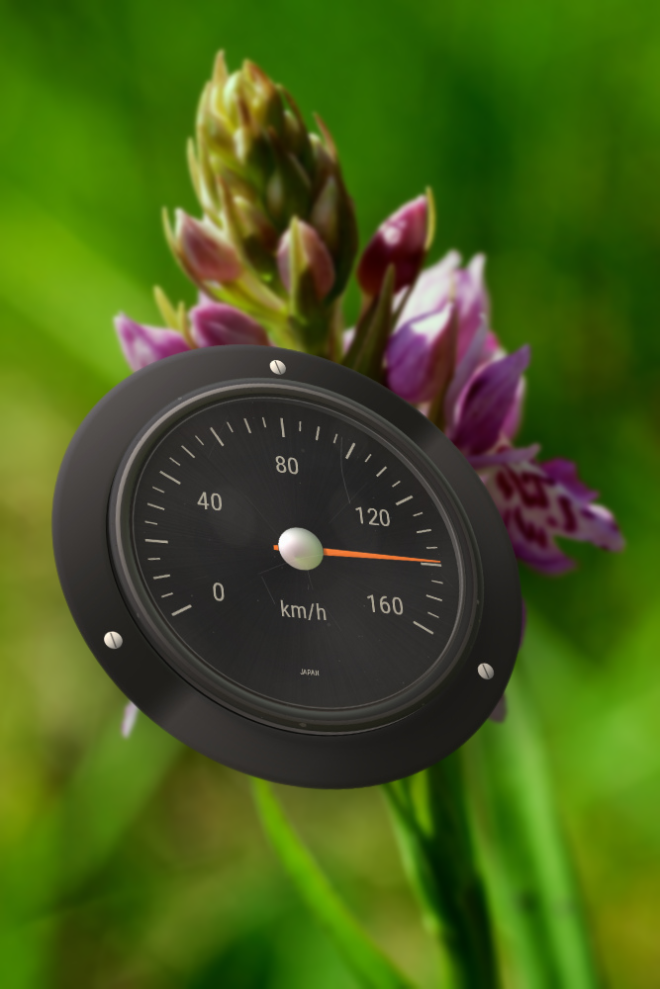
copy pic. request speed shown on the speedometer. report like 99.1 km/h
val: 140 km/h
